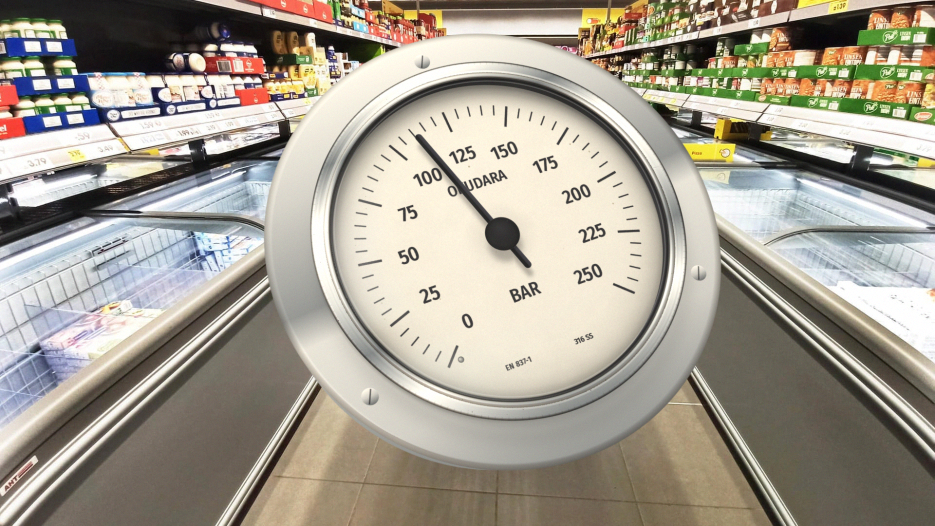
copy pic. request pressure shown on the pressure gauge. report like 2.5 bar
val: 110 bar
